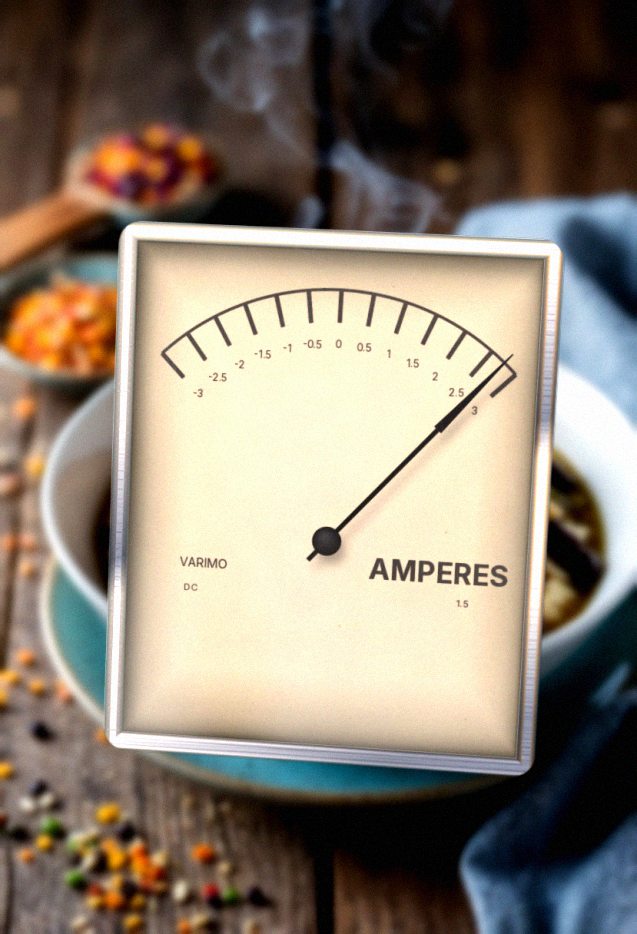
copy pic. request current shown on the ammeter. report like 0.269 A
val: 2.75 A
